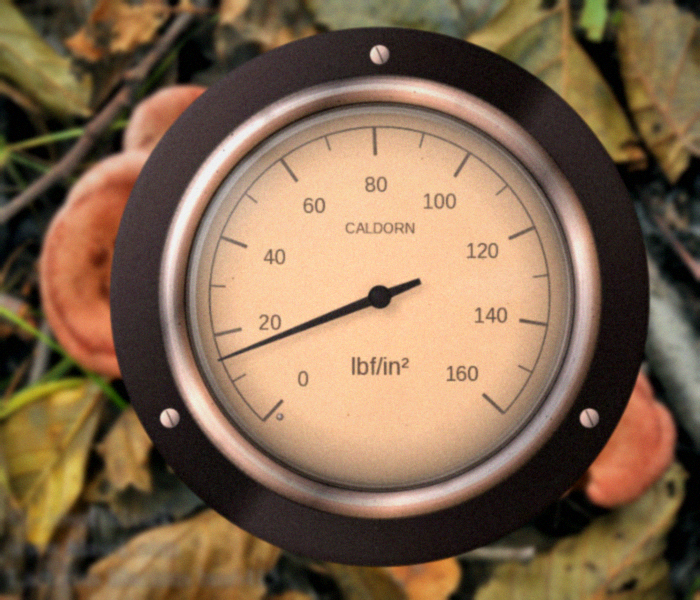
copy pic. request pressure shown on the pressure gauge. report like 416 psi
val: 15 psi
